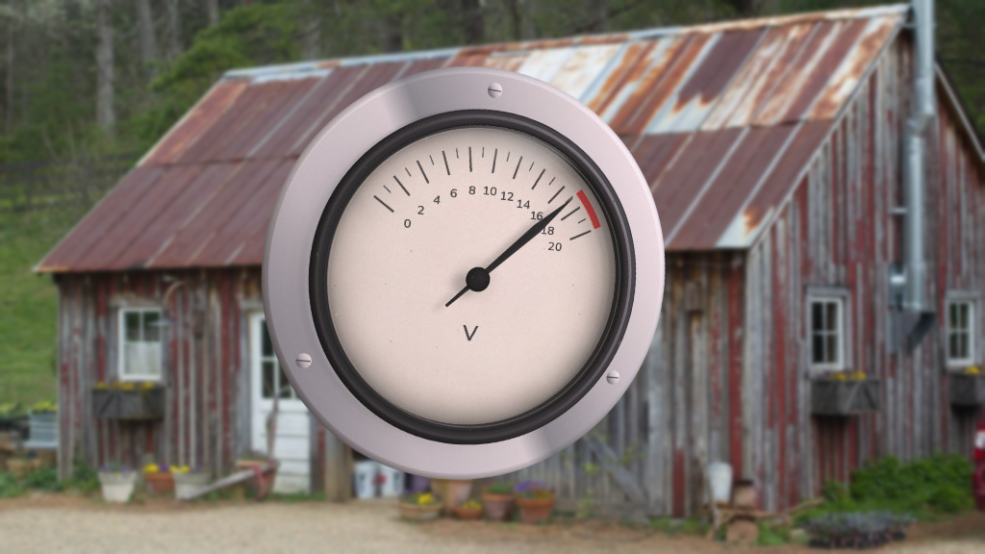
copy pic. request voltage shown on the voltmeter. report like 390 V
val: 17 V
